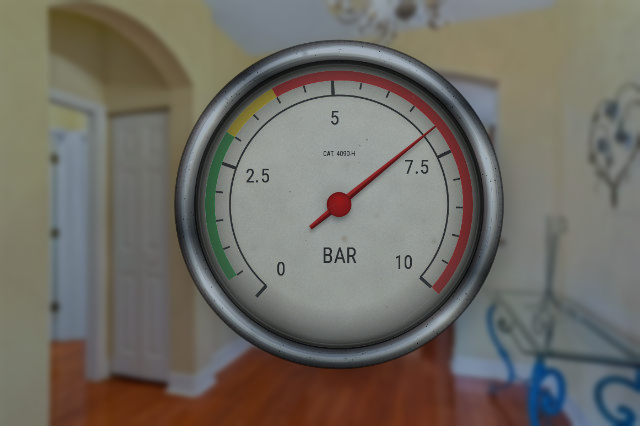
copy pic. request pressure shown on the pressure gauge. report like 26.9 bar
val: 7 bar
